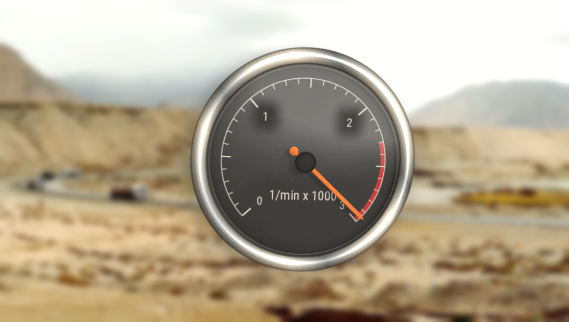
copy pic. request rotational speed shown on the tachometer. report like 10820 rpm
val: 2950 rpm
